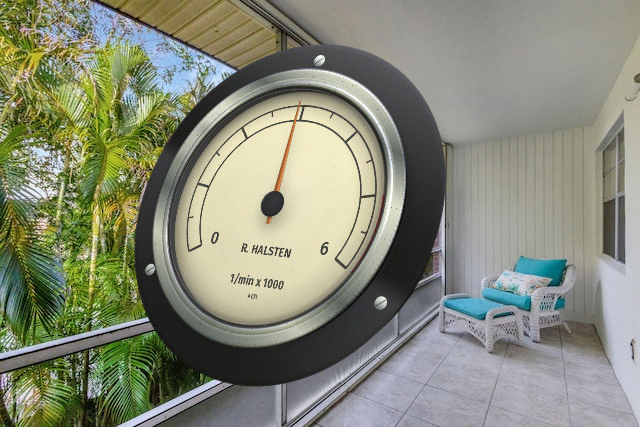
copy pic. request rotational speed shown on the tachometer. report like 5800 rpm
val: 3000 rpm
